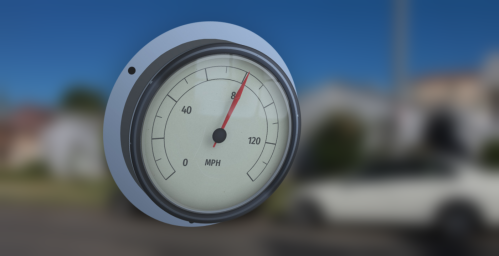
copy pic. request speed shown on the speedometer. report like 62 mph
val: 80 mph
